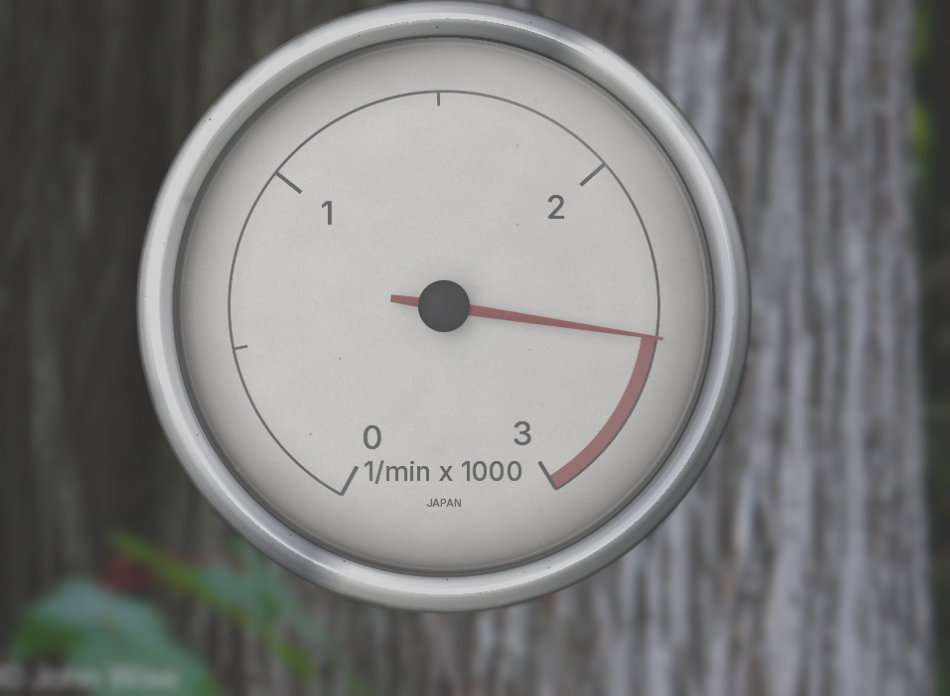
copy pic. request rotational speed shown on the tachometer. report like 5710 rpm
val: 2500 rpm
